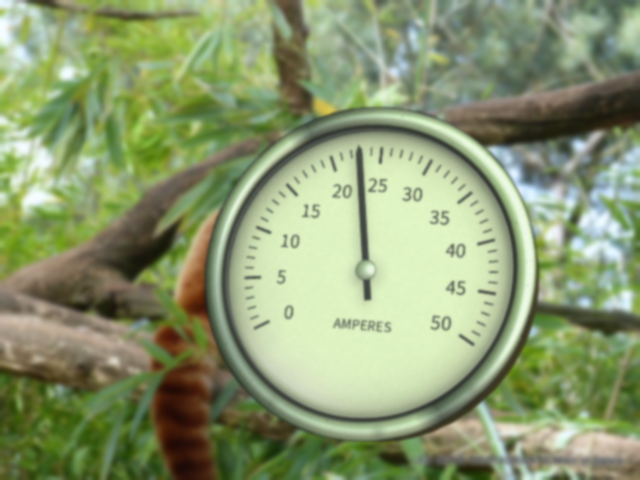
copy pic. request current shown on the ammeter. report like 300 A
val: 23 A
